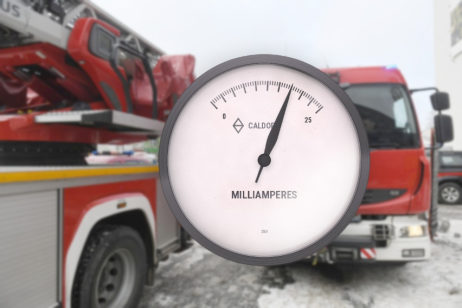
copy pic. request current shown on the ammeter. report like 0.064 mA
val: 17.5 mA
